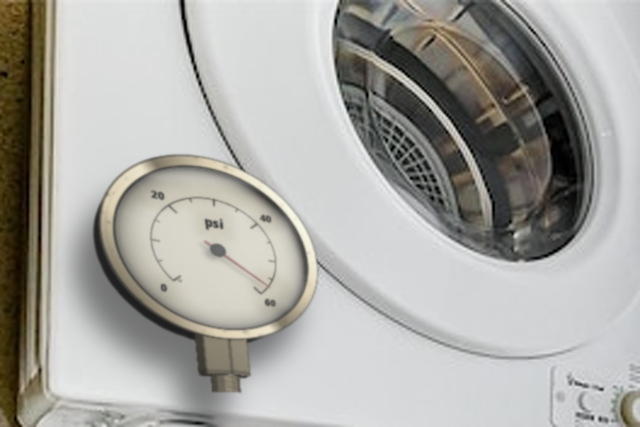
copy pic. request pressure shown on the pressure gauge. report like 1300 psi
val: 57.5 psi
